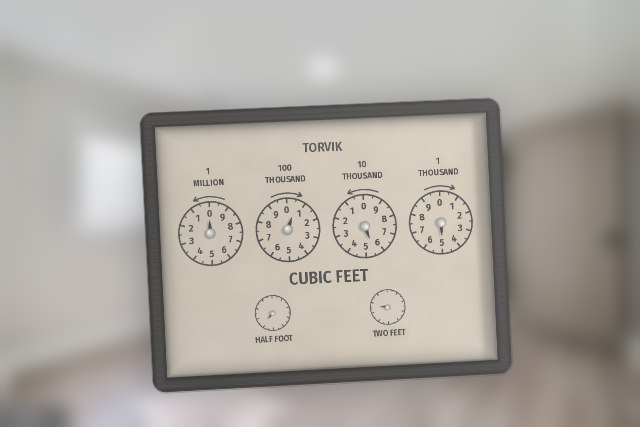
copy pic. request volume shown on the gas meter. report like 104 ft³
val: 5500 ft³
